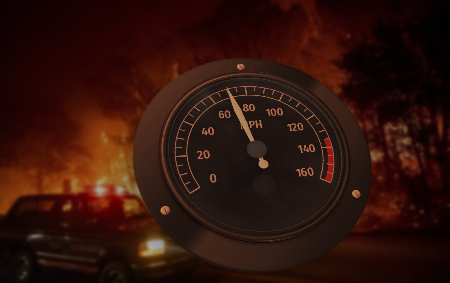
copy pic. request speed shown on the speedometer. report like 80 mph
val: 70 mph
